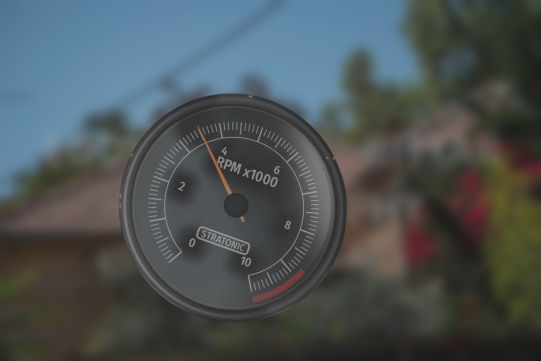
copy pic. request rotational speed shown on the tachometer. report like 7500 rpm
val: 3500 rpm
